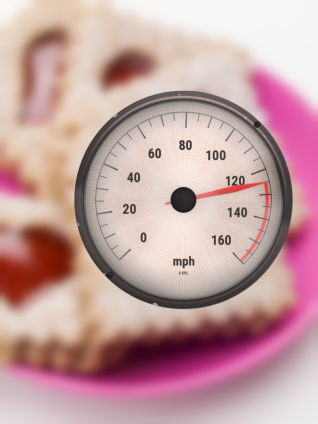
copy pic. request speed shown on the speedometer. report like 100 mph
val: 125 mph
